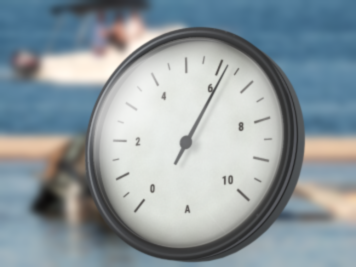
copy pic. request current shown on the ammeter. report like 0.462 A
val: 6.25 A
